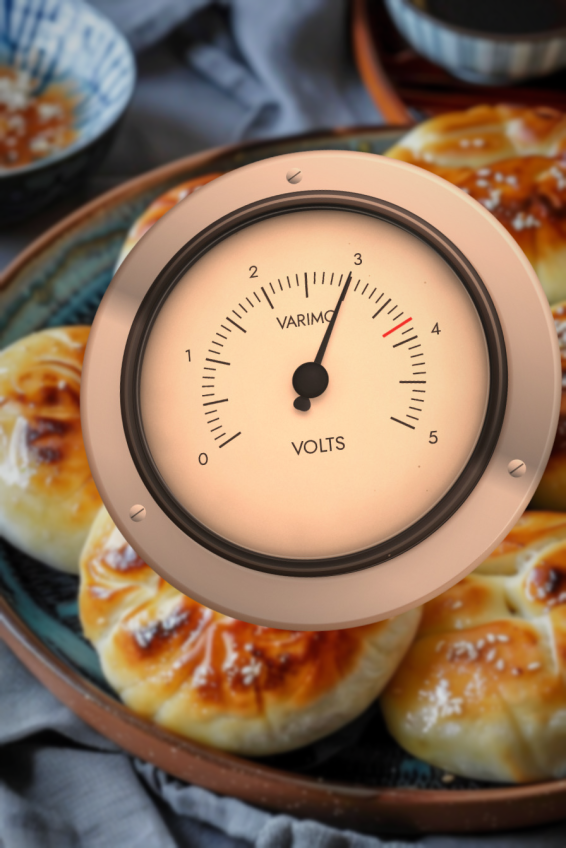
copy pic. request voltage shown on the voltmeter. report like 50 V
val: 3 V
